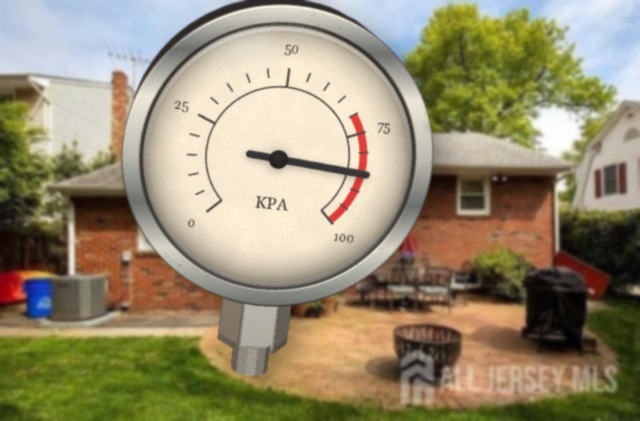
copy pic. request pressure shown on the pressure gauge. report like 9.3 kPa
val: 85 kPa
